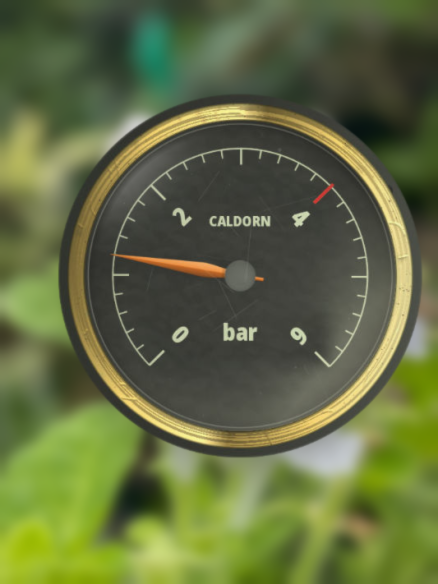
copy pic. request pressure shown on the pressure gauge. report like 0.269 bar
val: 1.2 bar
